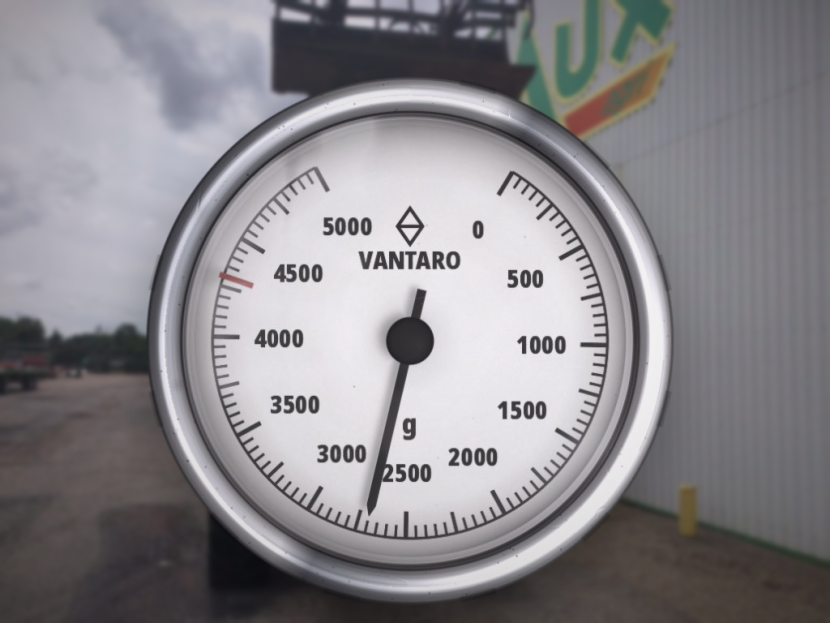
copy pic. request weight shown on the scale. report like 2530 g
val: 2700 g
